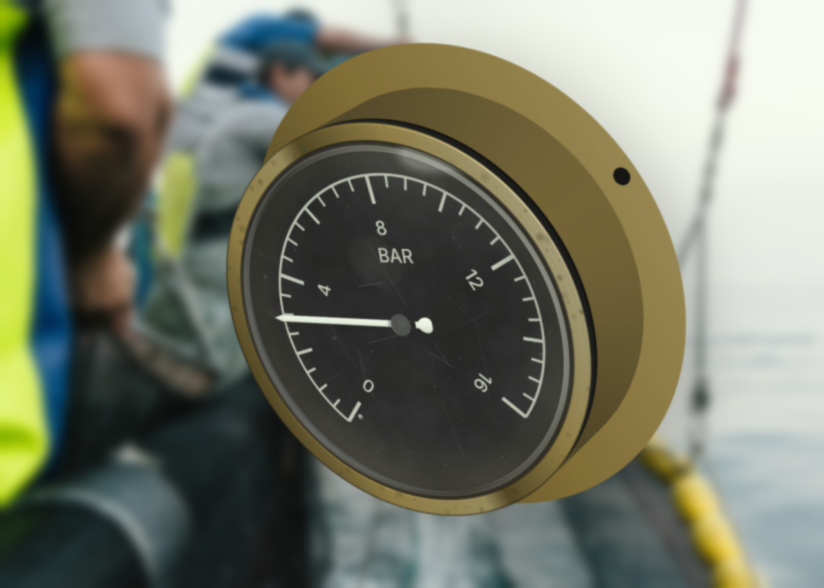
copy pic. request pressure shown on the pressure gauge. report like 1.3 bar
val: 3 bar
